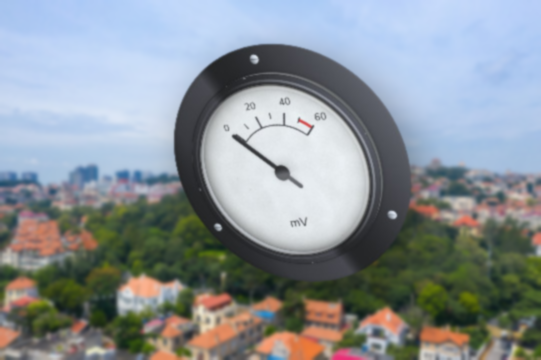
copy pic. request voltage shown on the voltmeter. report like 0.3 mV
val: 0 mV
